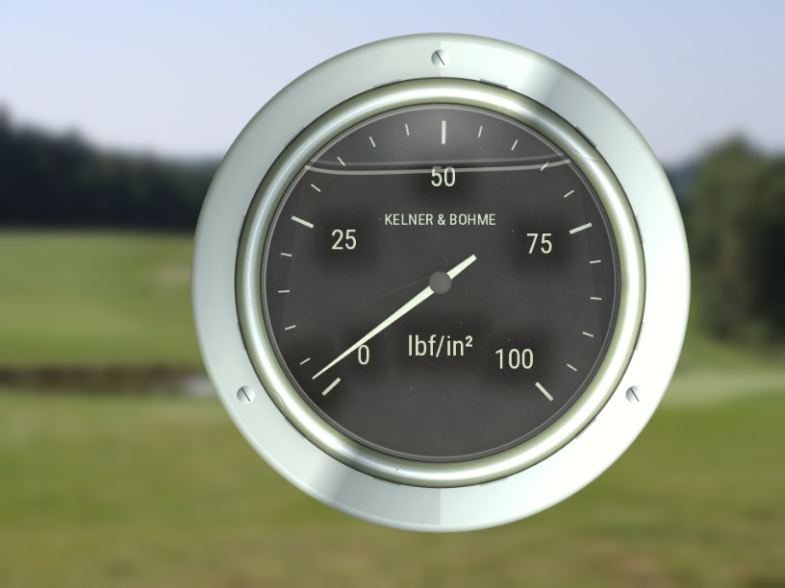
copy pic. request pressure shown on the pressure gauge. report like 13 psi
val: 2.5 psi
